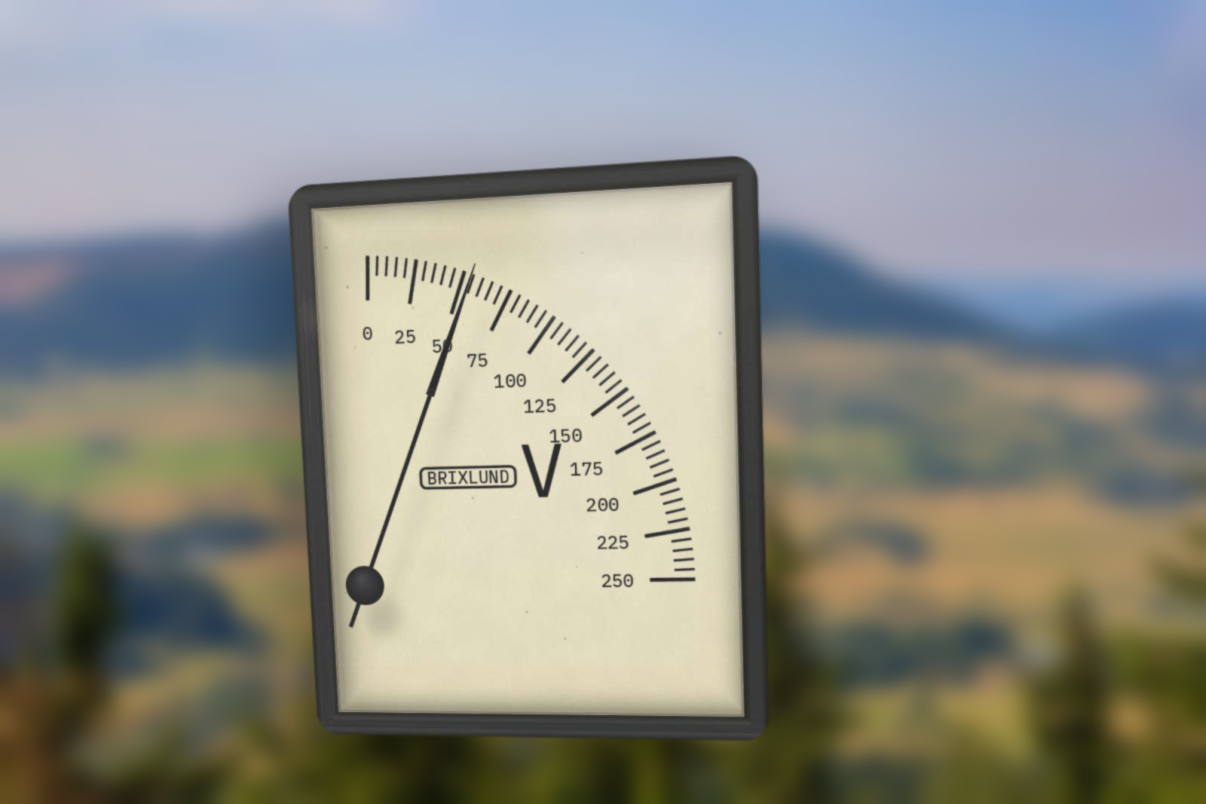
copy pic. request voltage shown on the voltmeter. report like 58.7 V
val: 55 V
